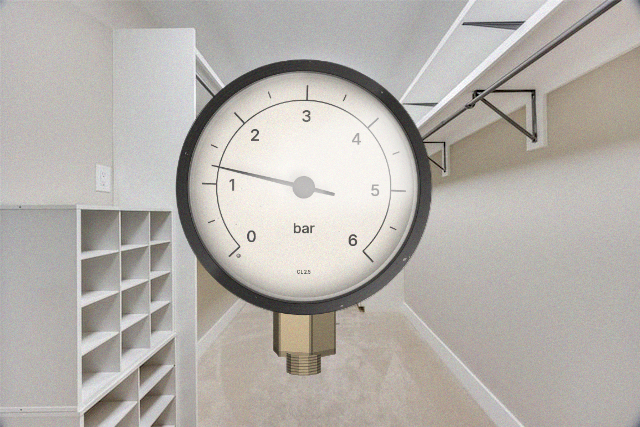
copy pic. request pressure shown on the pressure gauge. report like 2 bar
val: 1.25 bar
